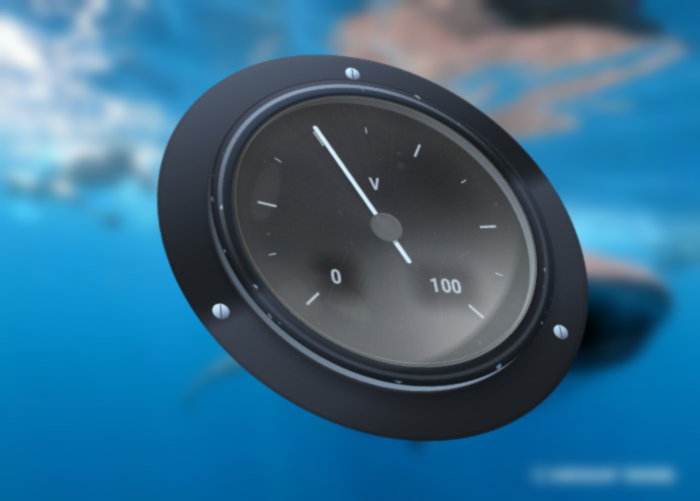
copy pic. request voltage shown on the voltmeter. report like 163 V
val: 40 V
